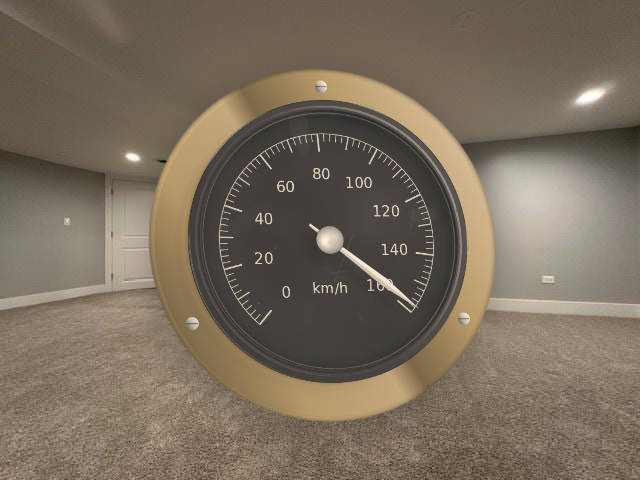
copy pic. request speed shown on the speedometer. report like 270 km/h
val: 158 km/h
